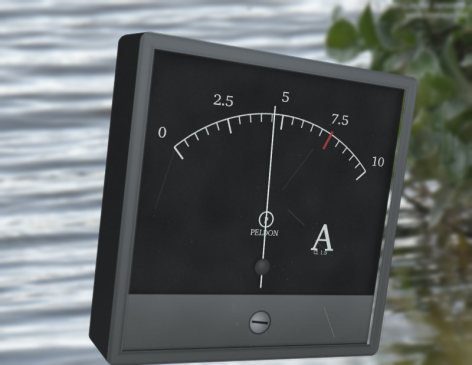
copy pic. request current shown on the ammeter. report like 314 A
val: 4.5 A
